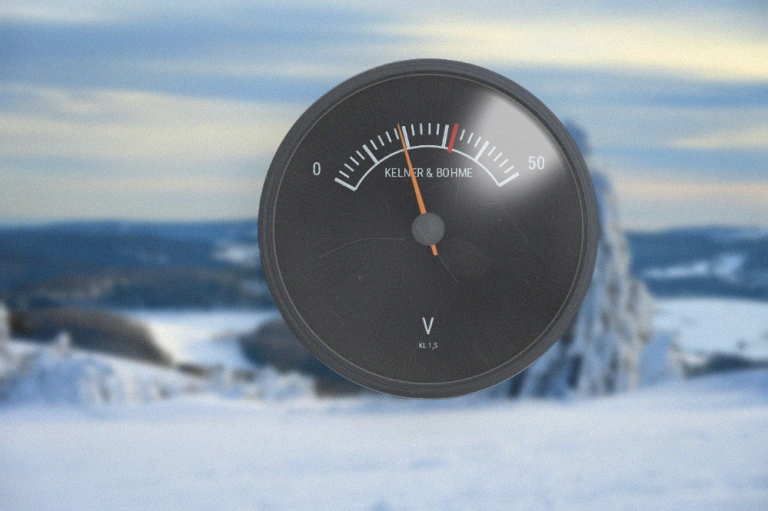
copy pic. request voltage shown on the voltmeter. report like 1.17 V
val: 19 V
